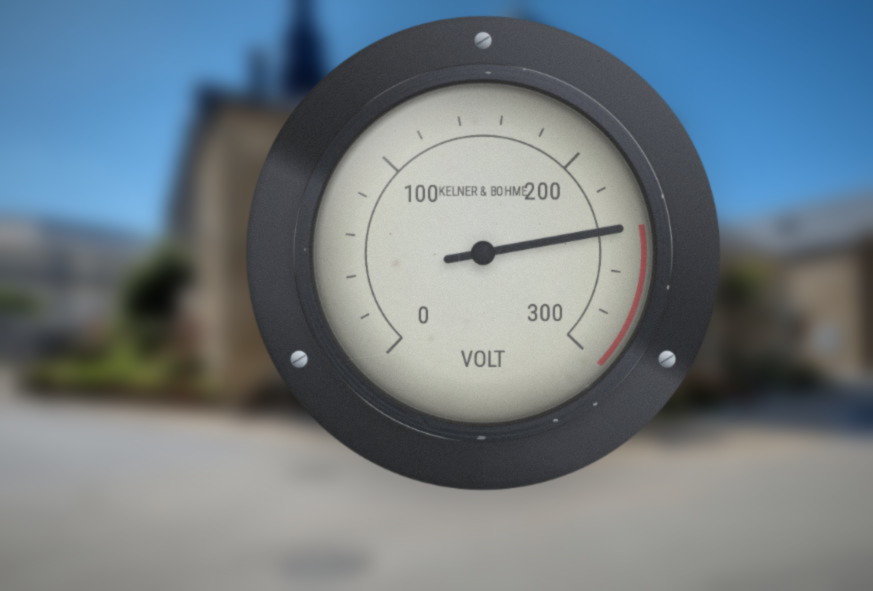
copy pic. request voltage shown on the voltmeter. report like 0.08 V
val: 240 V
